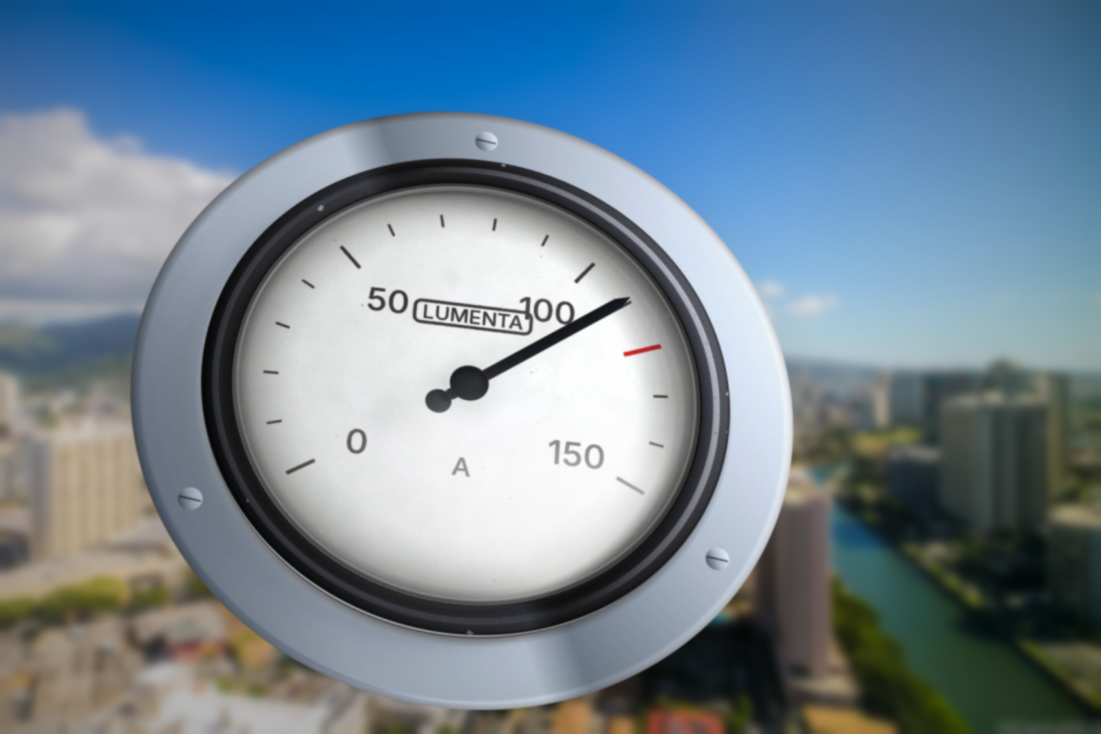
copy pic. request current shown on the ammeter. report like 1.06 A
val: 110 A
